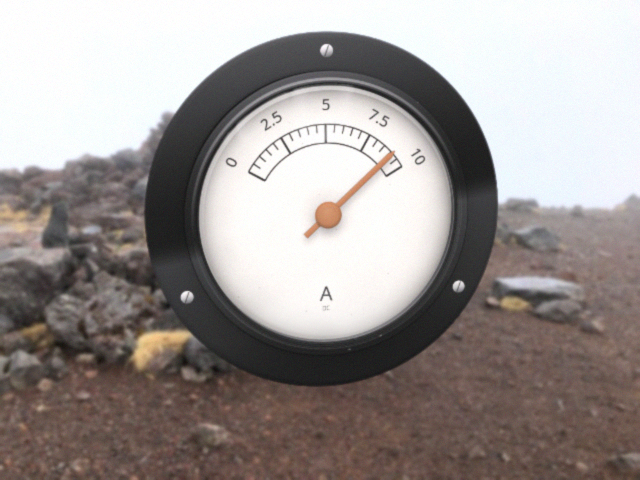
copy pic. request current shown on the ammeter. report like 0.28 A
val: 9 A
